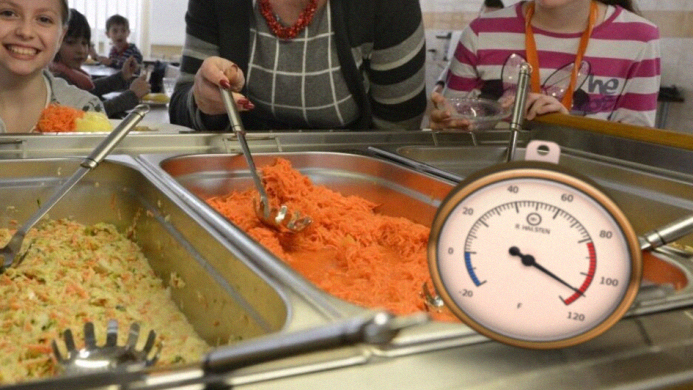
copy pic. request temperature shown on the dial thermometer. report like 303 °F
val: 110 °F
